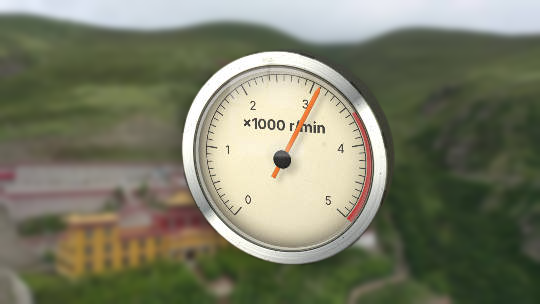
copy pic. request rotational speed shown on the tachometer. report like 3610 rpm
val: 3100 rpm
